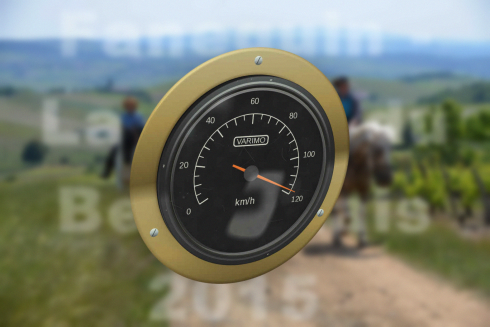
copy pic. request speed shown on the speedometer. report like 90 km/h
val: 117.5 km/h
